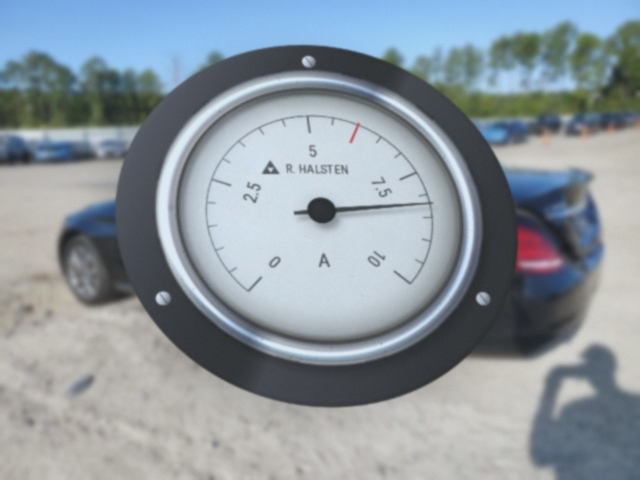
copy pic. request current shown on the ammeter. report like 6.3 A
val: 8.25 A
